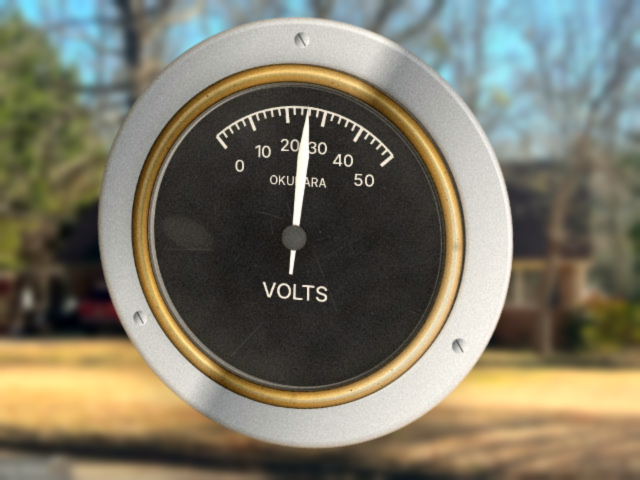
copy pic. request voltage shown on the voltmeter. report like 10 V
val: 26 V
